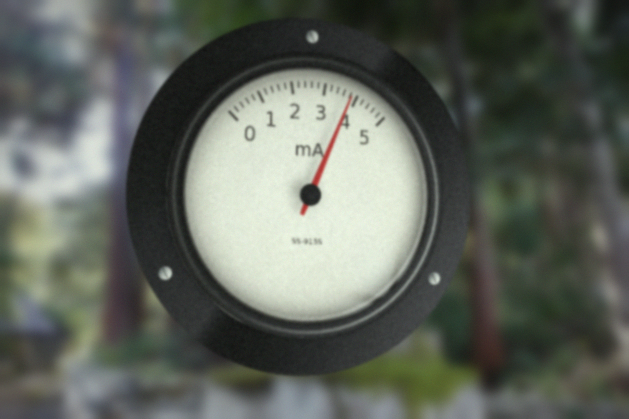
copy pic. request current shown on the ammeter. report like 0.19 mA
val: 3.8 mA
